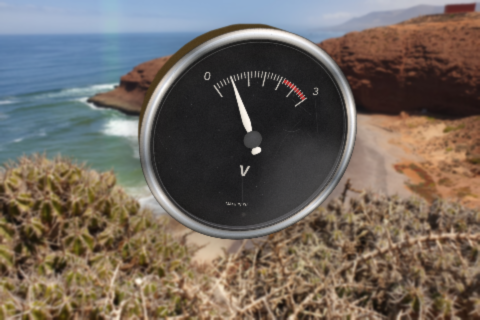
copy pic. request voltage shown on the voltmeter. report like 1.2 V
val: 0.5 V
